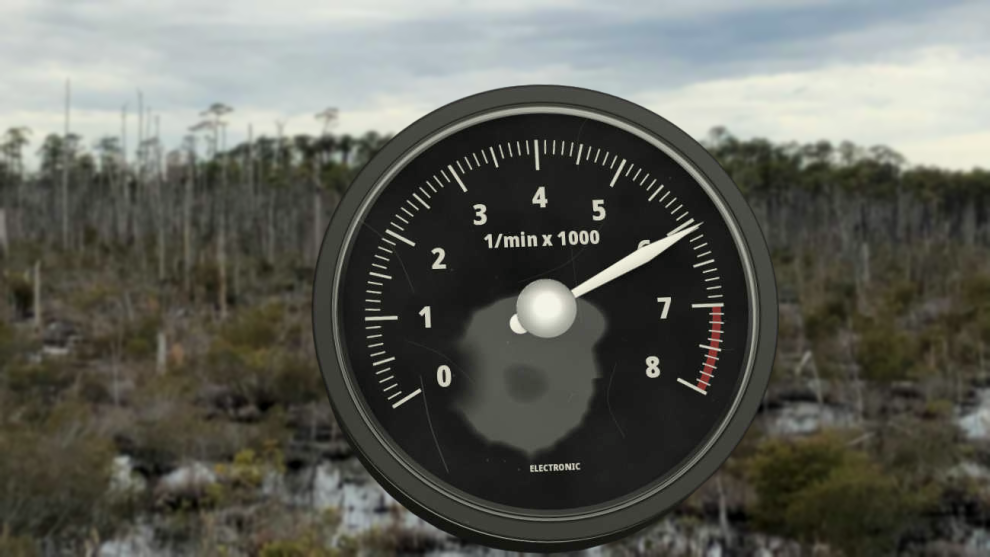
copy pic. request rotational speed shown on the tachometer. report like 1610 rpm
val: 6100 rpm
